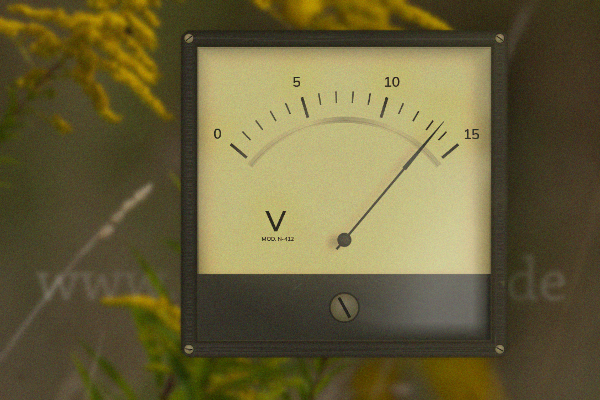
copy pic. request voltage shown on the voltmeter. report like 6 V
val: 13.5 V
